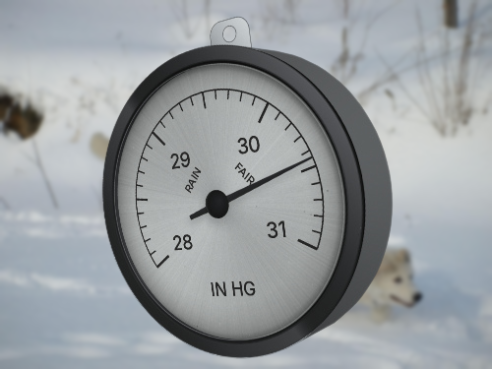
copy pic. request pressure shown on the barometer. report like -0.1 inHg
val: 30.45 inHg
